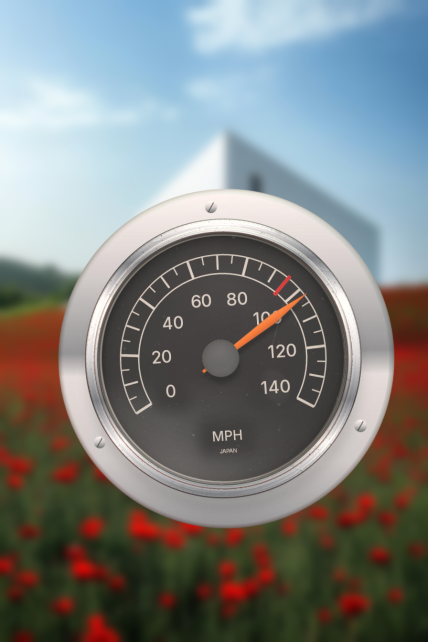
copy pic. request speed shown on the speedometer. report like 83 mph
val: 102.5 mph
